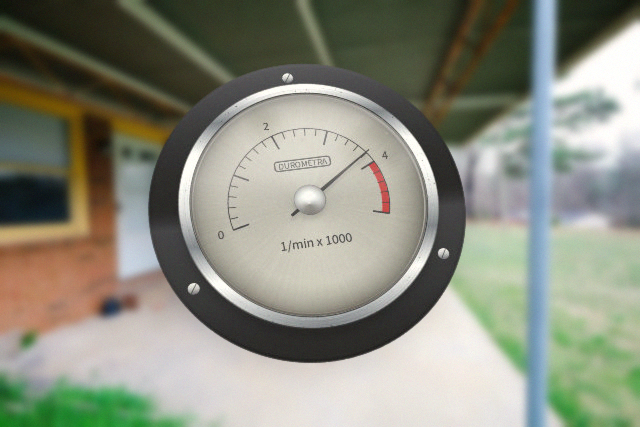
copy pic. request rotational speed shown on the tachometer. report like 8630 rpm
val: 3800 rpm
